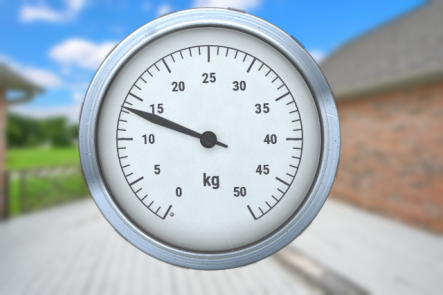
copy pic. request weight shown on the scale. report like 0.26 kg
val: 13.5 kg
